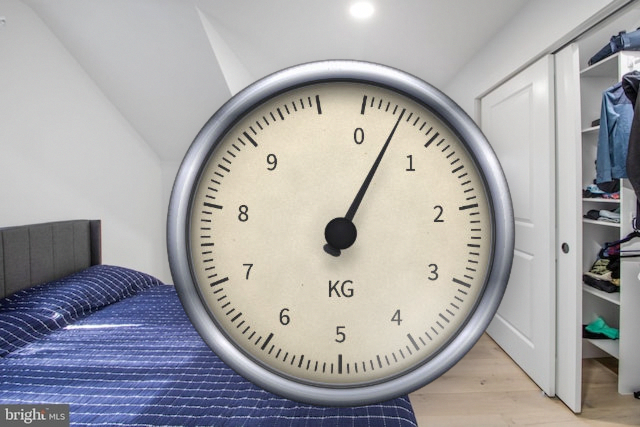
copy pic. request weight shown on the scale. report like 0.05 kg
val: 0.5 kg
